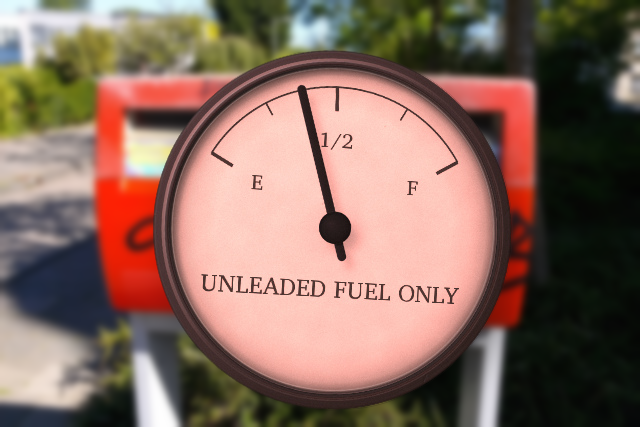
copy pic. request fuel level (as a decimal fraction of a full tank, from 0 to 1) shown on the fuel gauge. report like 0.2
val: 0.375
